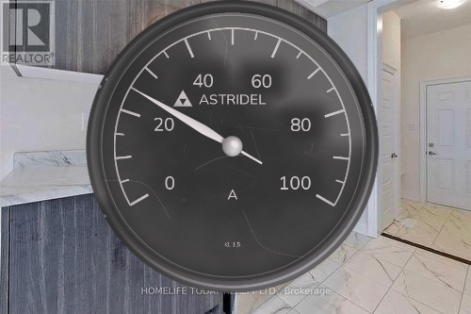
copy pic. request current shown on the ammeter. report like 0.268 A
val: 25 A
